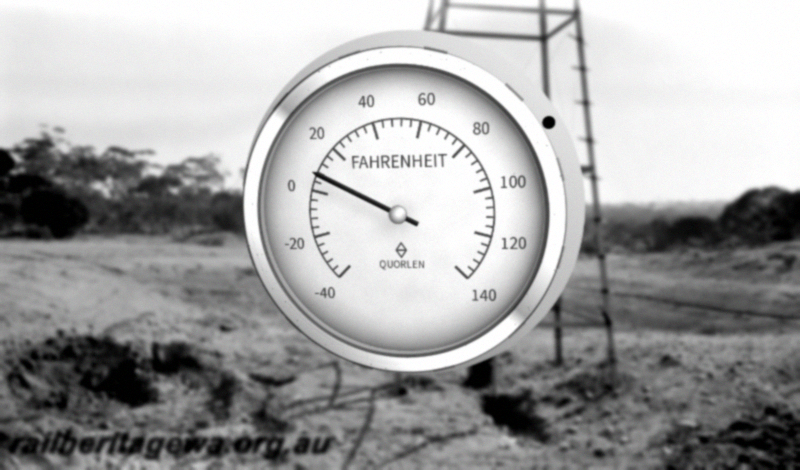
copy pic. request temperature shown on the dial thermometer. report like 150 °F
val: 8 °F
